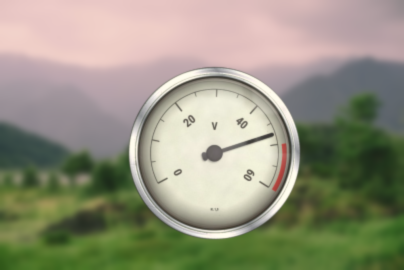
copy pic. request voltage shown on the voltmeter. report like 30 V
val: 47.5 V
